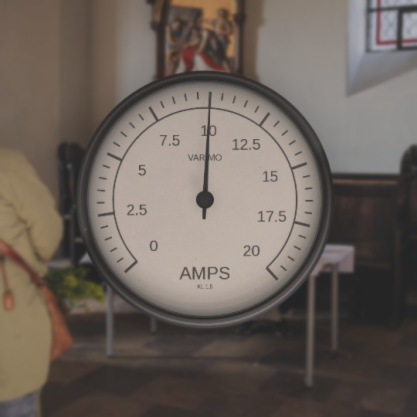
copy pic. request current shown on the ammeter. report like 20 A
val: 10 A
